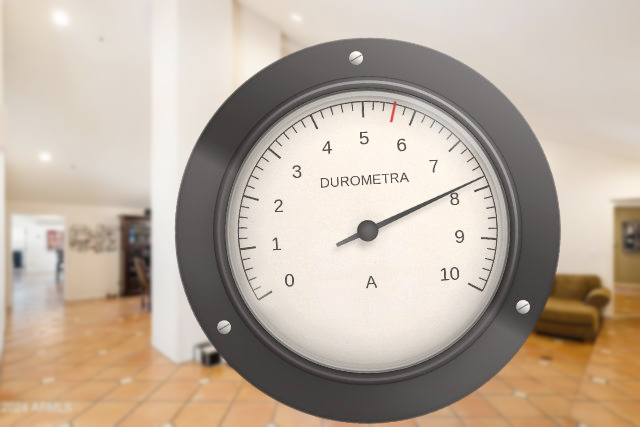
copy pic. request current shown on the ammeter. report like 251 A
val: 7.8 A
